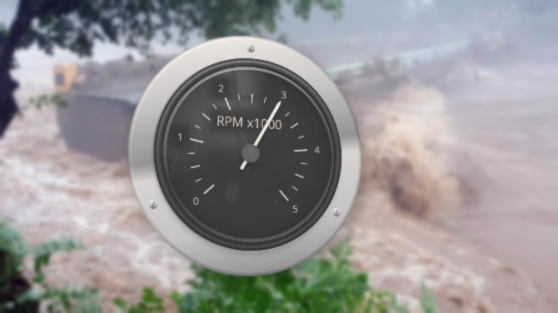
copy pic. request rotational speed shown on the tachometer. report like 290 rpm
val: 3000 rpm
